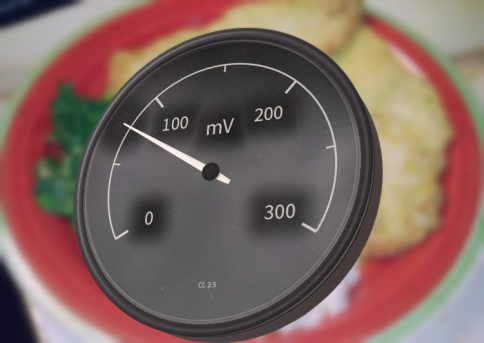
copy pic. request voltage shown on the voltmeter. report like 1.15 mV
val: 75 mV
